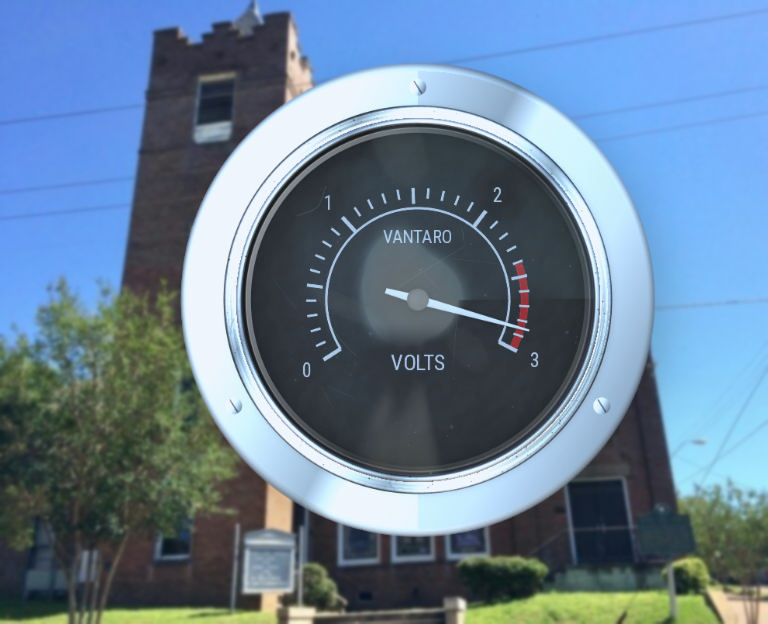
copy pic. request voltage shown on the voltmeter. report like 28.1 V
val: 2.85 V
